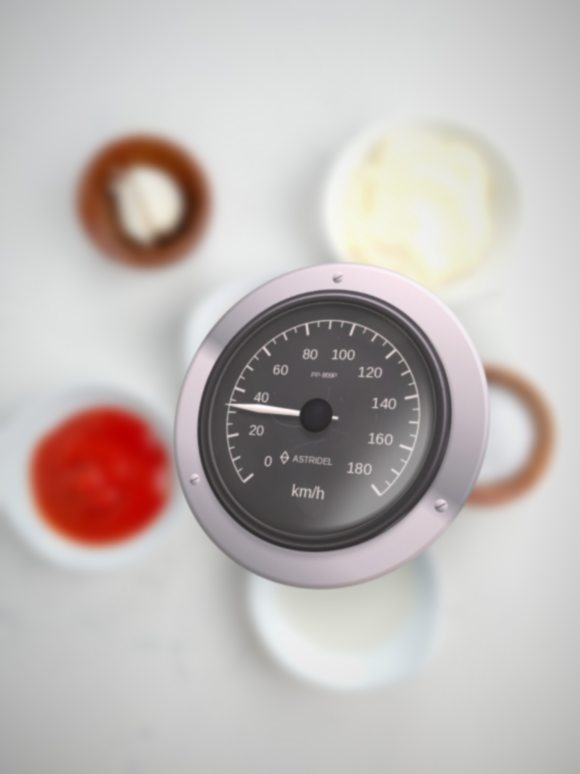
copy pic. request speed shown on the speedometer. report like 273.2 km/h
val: 32.5 km/h
